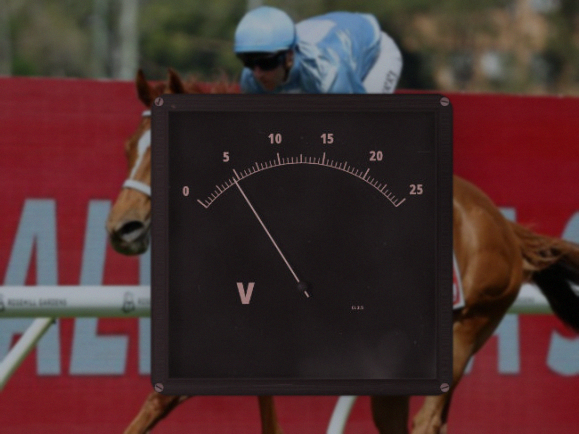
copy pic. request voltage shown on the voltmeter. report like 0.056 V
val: 4.5 V
